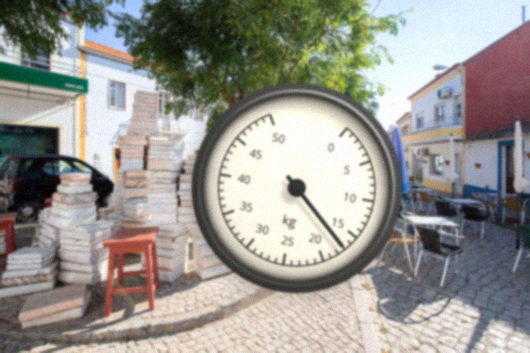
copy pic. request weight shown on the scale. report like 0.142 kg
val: 17 kg
